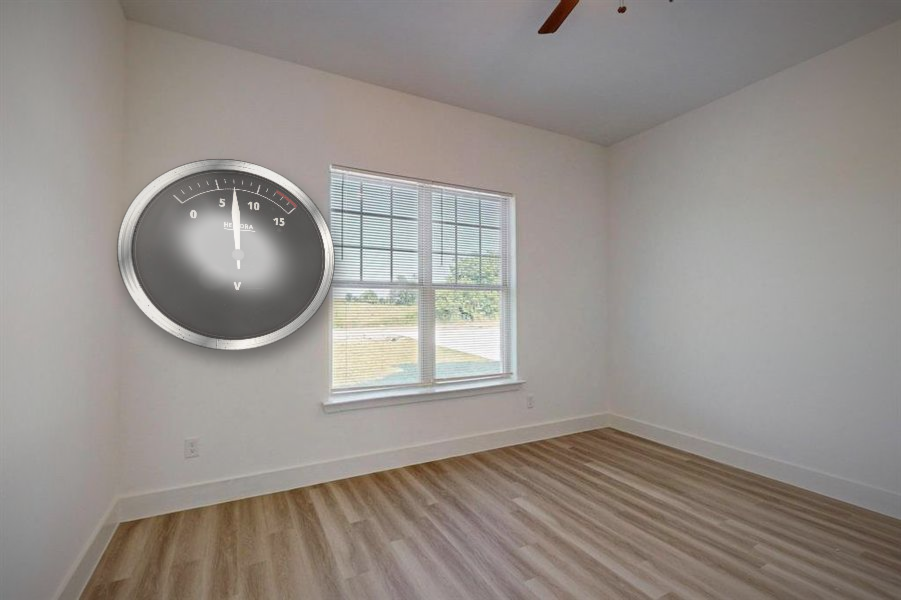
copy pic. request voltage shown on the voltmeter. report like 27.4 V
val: 7 V
